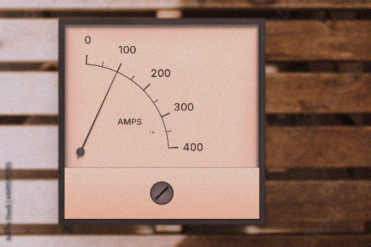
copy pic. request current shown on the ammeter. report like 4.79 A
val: 100 A
